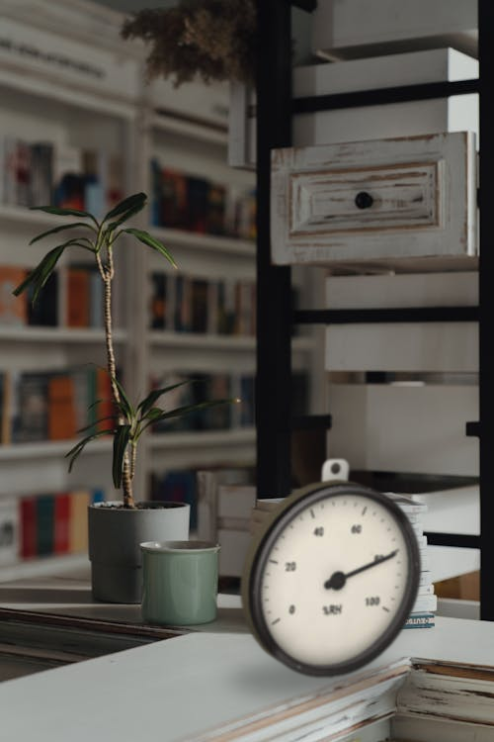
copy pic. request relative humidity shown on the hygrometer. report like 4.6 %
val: 80 %
